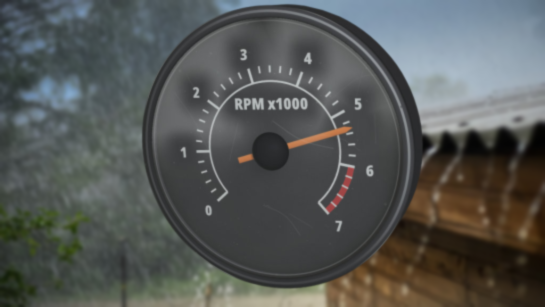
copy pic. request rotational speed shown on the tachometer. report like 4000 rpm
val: 5300 rpm
